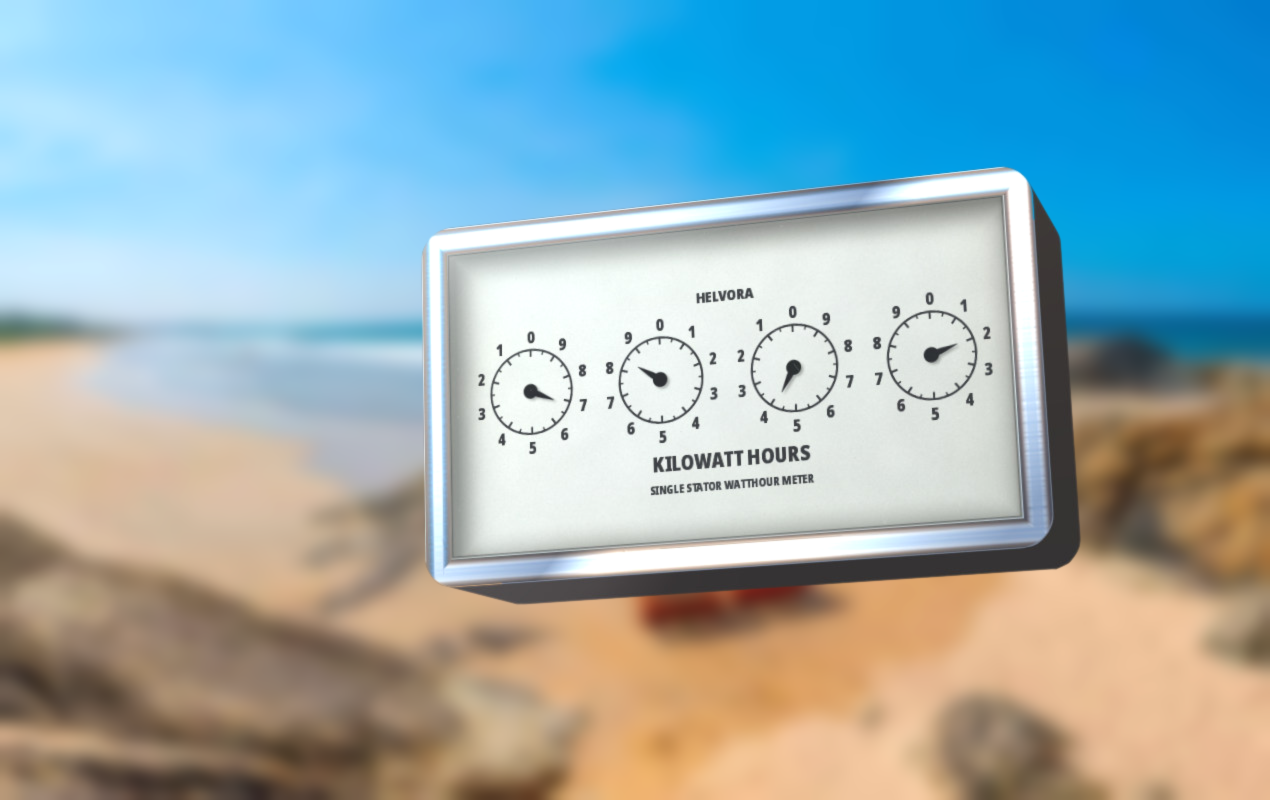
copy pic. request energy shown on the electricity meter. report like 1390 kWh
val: 6842 kWh
